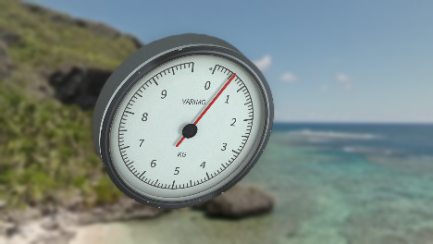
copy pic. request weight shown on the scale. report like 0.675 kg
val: 0.5 kg
